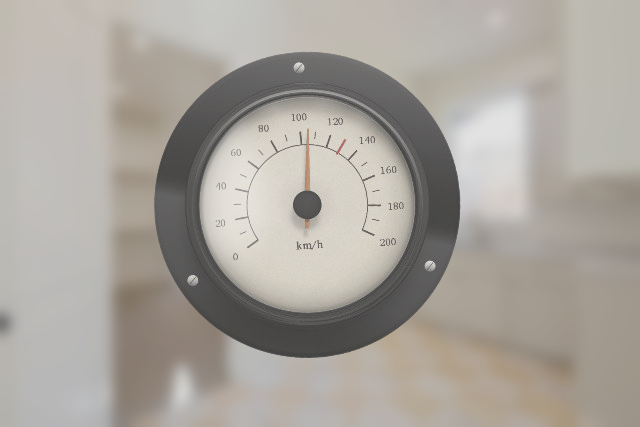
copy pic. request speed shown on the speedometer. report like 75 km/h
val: 105 km/h
